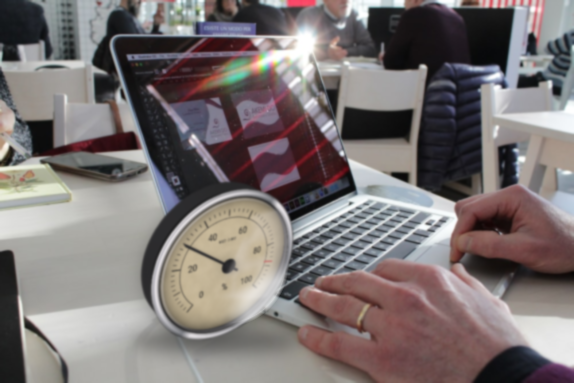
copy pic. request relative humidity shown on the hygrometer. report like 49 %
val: 30 %
